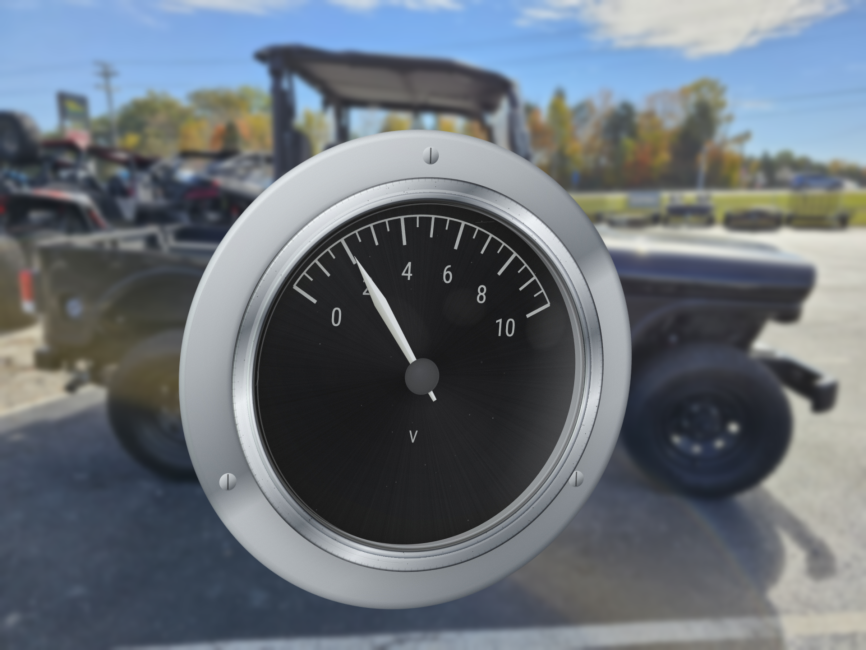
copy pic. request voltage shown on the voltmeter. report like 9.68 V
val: 2 V
